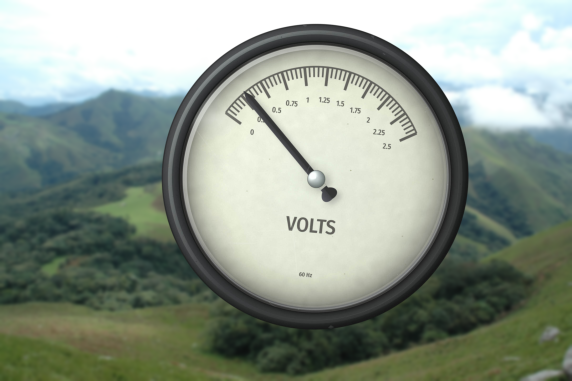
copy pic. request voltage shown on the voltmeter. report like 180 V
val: 0.3 V
